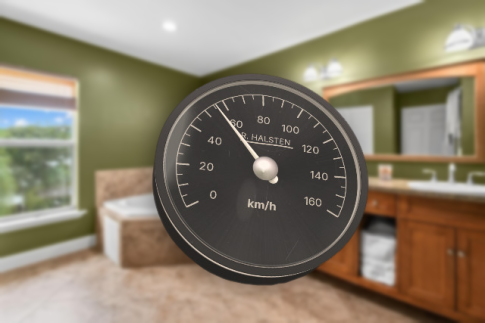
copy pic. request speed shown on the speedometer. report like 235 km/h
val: 55 km/h
